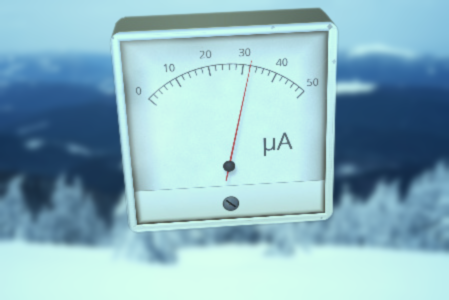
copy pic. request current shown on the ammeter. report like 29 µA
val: 32 µA
